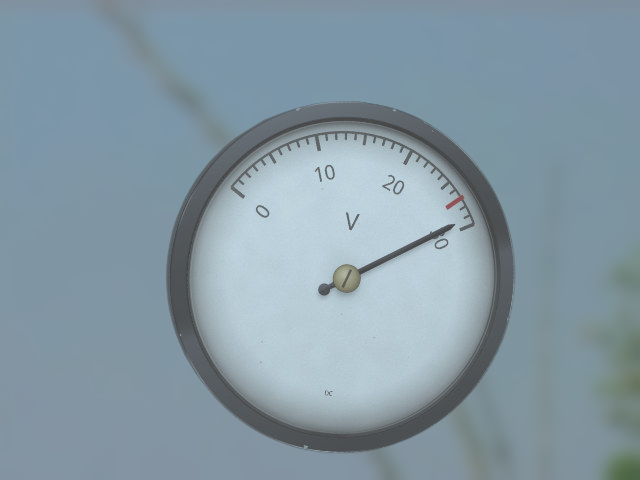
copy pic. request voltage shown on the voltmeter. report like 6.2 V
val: 29 V
